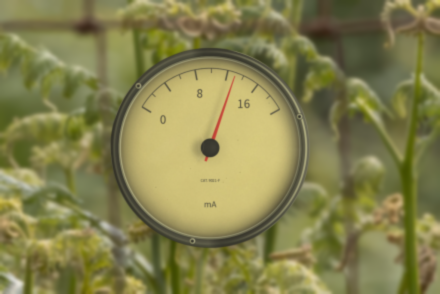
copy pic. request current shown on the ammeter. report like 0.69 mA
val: 13 mA
